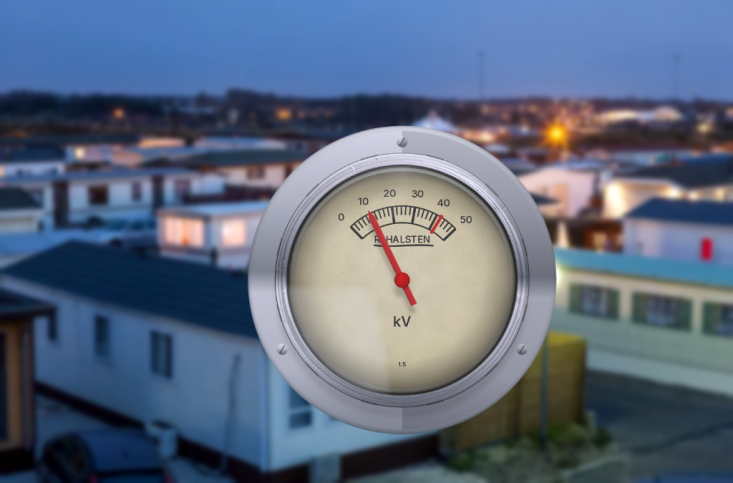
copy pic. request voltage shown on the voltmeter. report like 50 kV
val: 10 kV
